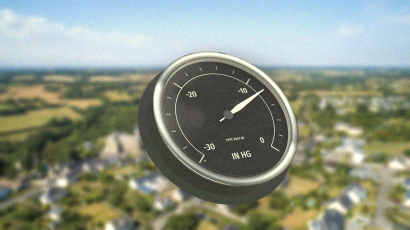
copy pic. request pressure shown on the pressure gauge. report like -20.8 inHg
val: -8 inHg
